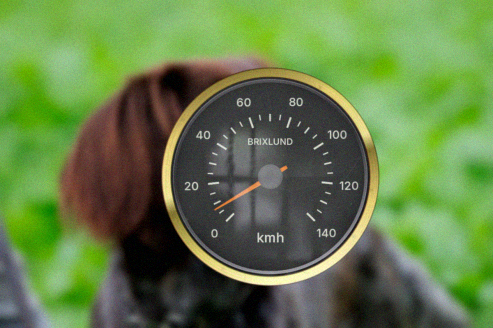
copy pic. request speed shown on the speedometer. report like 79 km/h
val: 7.5 km/h
